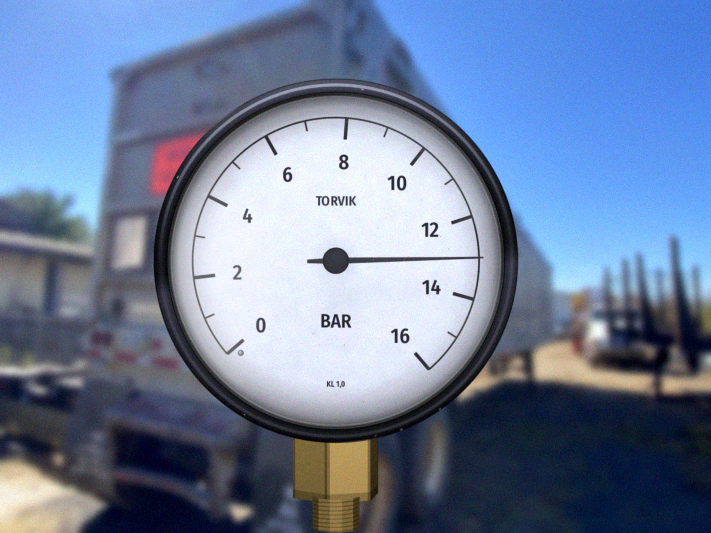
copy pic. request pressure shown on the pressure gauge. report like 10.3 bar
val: 13 bar
